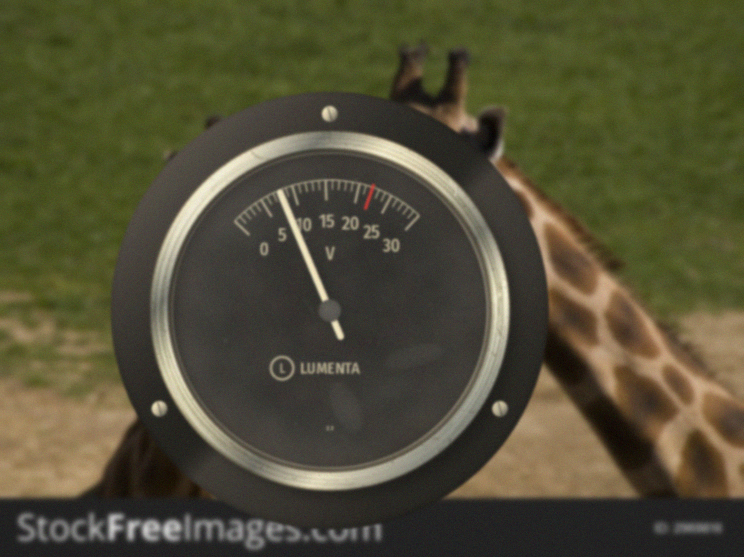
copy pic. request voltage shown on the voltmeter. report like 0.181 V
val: 8 V
